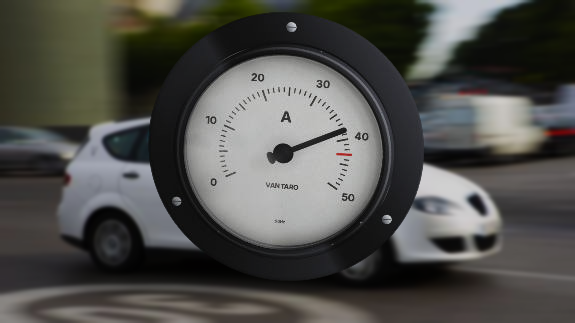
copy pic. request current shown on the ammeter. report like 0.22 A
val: 38 A
